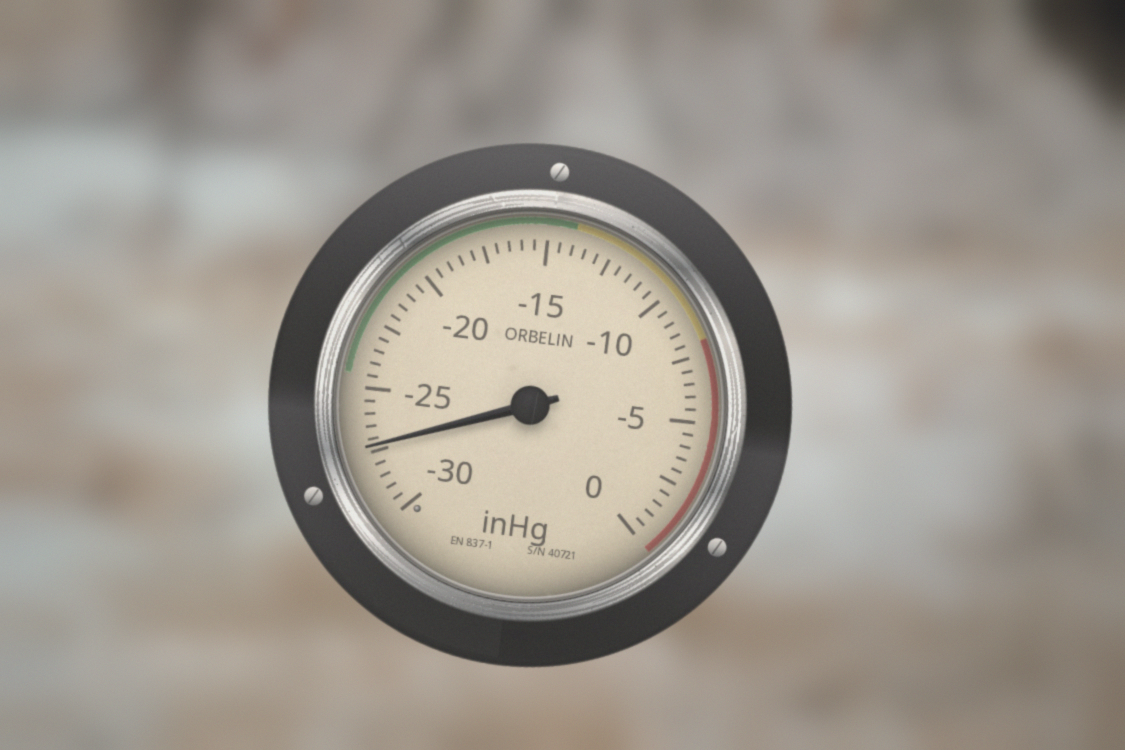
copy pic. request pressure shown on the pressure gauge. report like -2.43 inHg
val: -27.25 inHg
